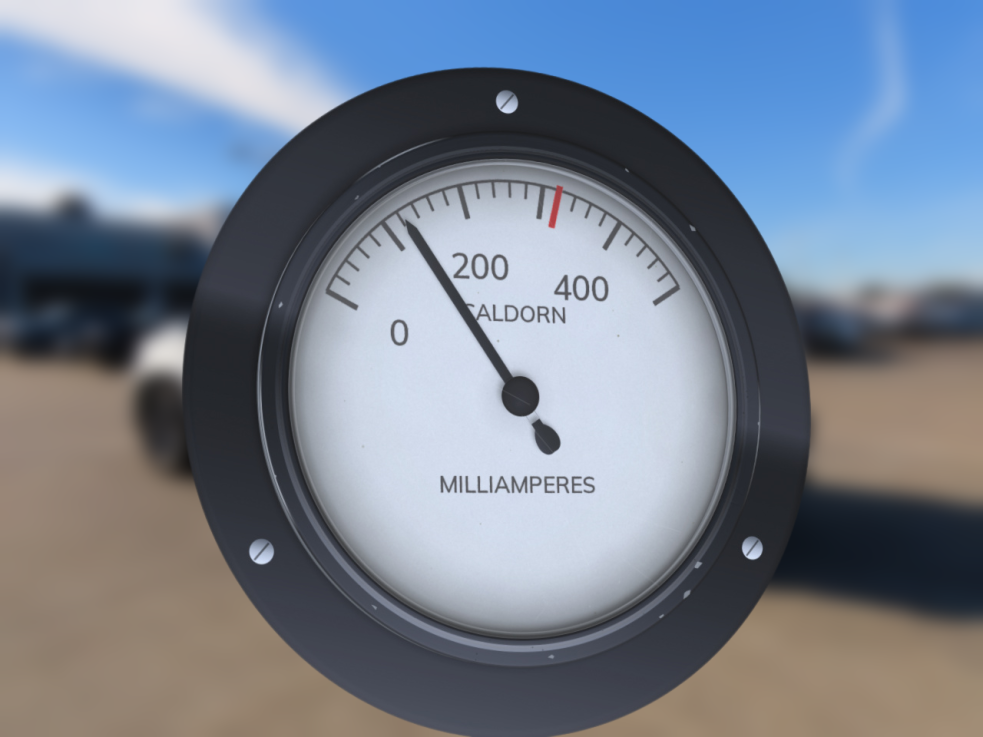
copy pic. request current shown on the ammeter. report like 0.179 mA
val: 120 mA
